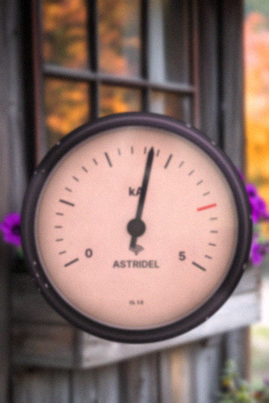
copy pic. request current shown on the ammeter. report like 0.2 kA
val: 2.7 kA
